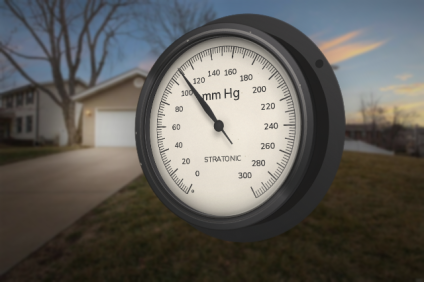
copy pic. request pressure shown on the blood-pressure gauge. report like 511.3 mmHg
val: 110 mmHg
